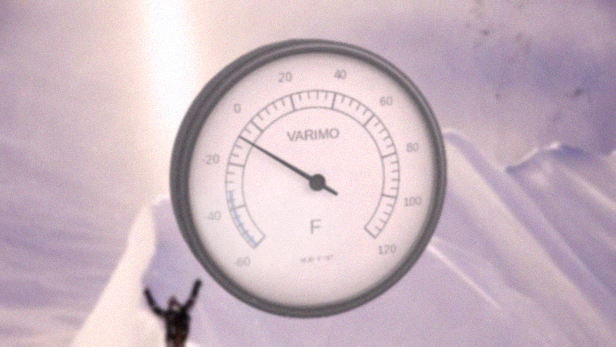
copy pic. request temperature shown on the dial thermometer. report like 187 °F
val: -8 °F
